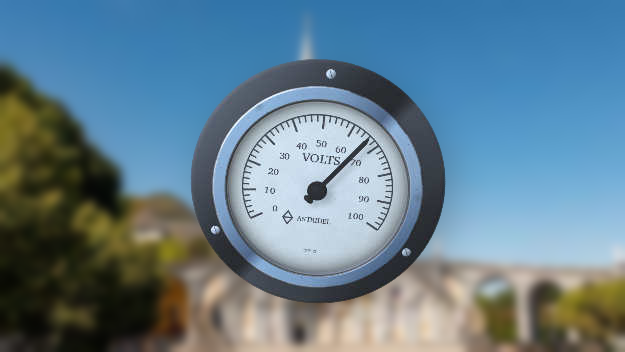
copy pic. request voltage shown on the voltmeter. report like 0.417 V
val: 66 V
